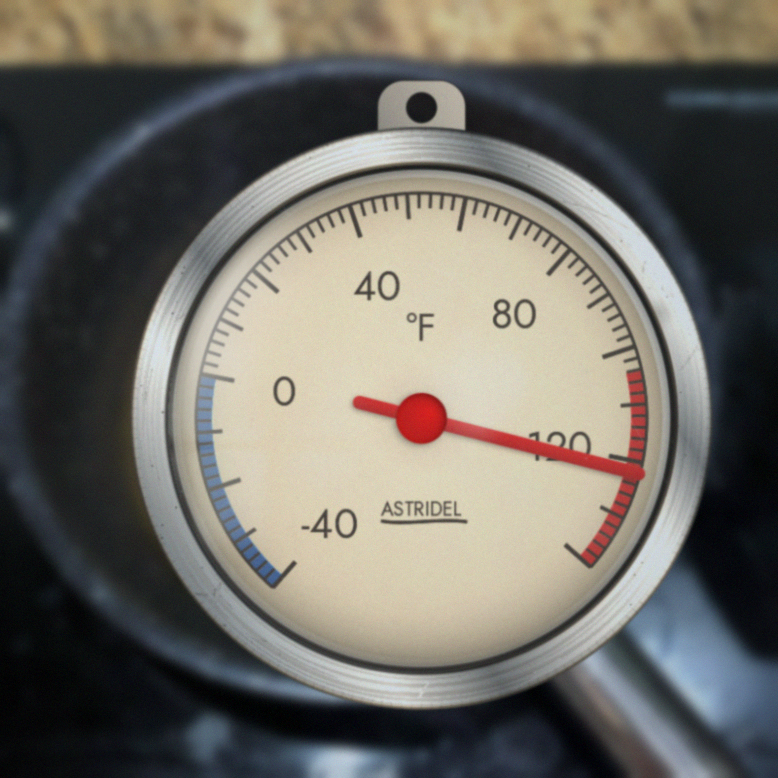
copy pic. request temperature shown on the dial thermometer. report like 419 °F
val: 122 °F
